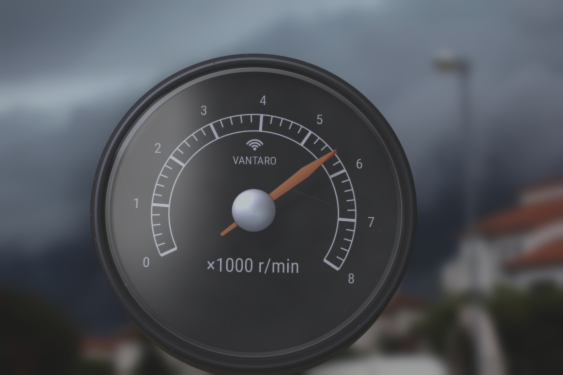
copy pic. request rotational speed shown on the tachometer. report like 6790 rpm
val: 5600 rpm
